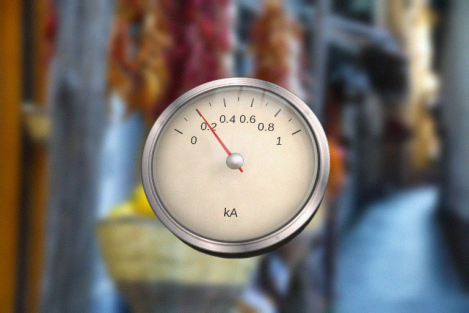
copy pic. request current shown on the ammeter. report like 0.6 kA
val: 0.2 kA
